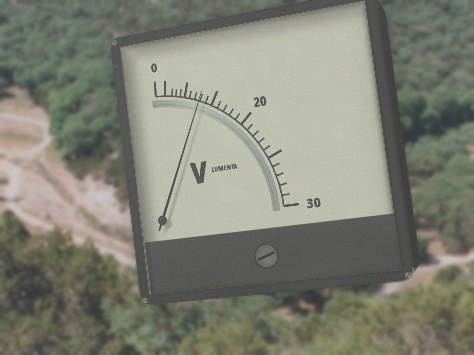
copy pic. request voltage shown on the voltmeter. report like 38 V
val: 13 V
